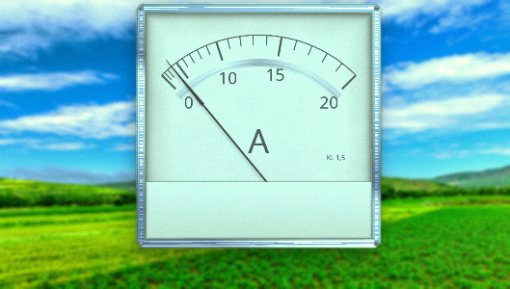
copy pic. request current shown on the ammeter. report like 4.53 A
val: 4 A
